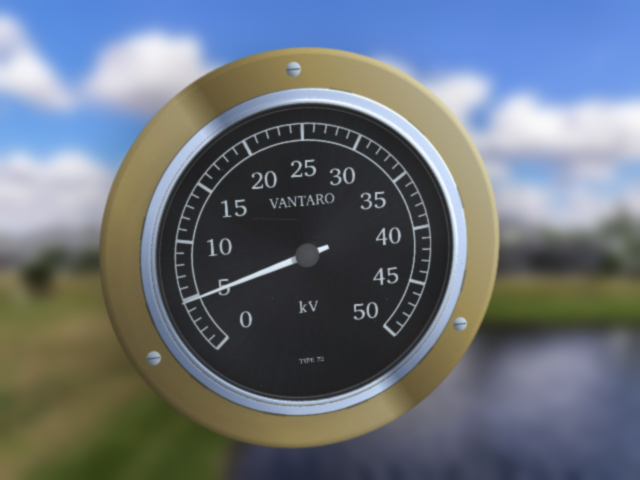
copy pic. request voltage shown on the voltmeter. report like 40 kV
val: 5 kV
